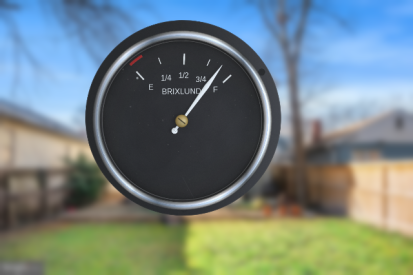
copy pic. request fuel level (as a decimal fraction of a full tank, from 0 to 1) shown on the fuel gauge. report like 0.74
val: 0.875
